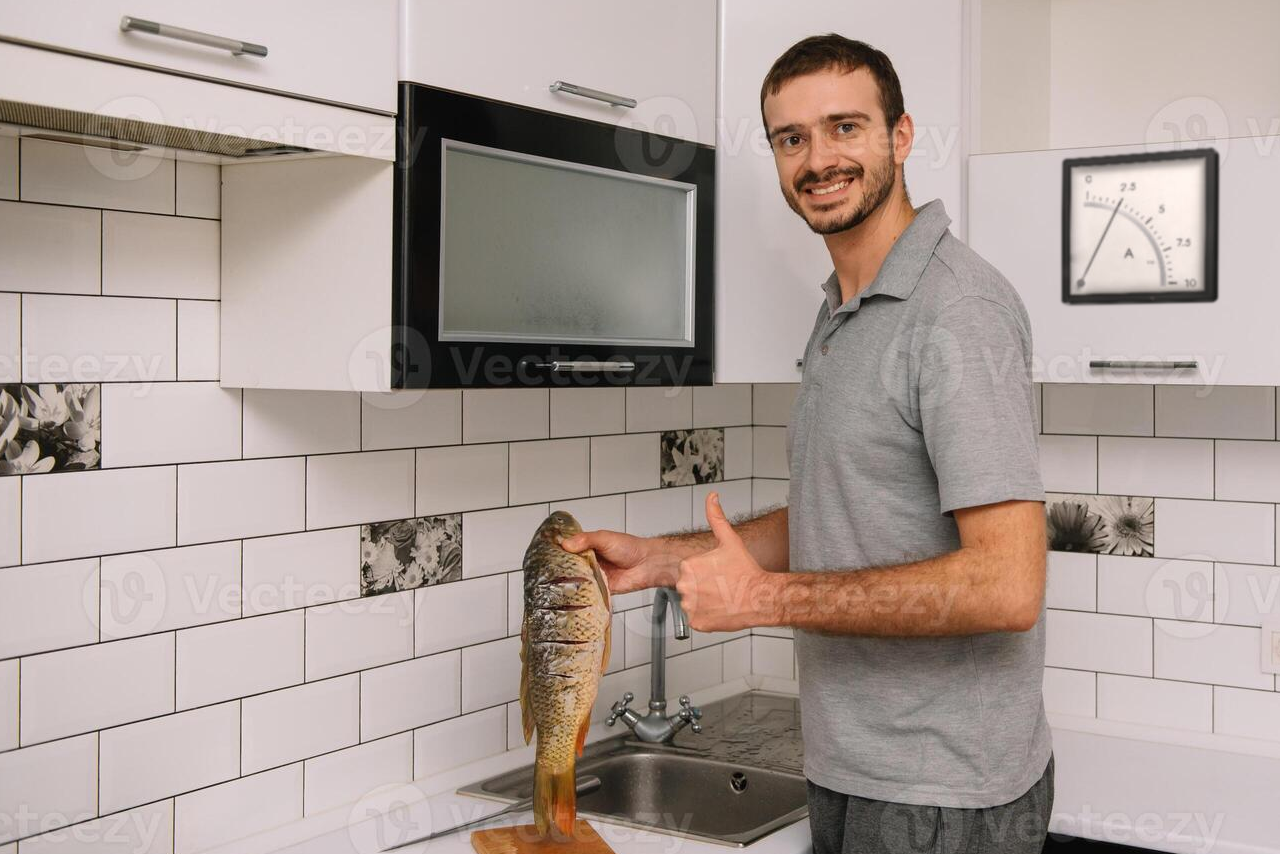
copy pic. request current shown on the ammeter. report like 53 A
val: 2.5 A
